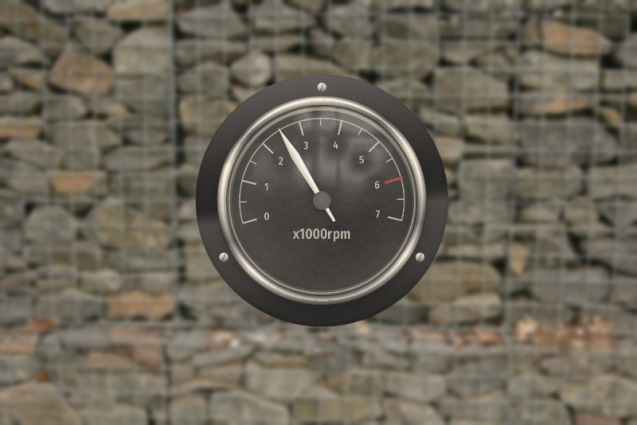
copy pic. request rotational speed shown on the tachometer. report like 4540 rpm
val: 2500 rpm
